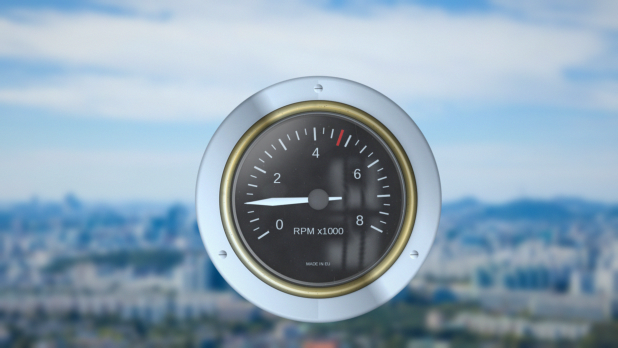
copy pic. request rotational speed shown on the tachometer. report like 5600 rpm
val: 1000 rpm
